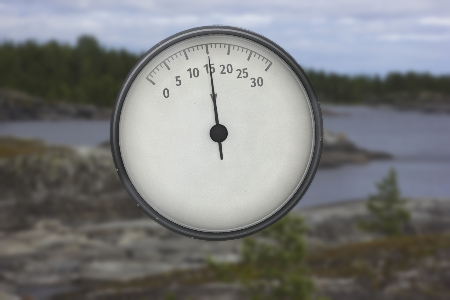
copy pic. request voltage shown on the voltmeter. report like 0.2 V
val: 15 V
